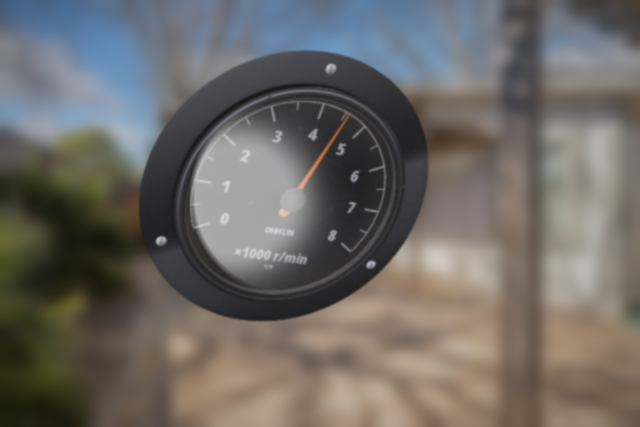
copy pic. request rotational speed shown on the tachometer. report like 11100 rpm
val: 4500 rpm
